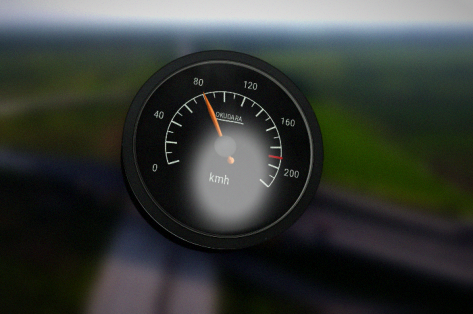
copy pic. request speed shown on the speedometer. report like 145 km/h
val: 80 km/h
